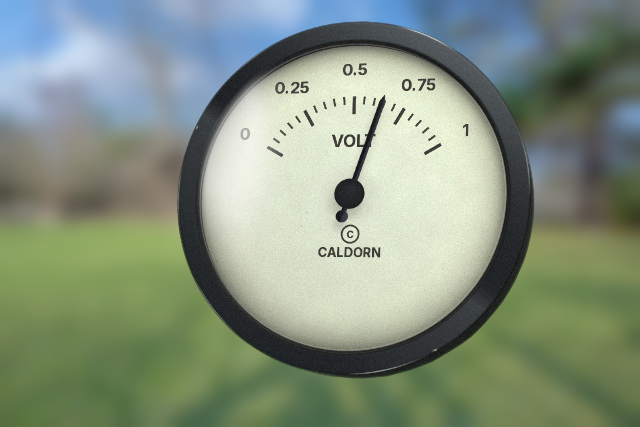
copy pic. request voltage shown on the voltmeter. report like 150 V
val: 0.65 V
